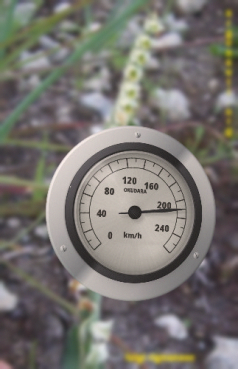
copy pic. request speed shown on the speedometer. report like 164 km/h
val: 210 km/h
